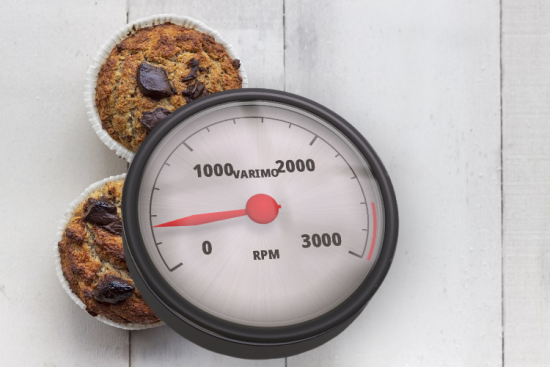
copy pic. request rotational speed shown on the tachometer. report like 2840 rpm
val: 300 rpm
